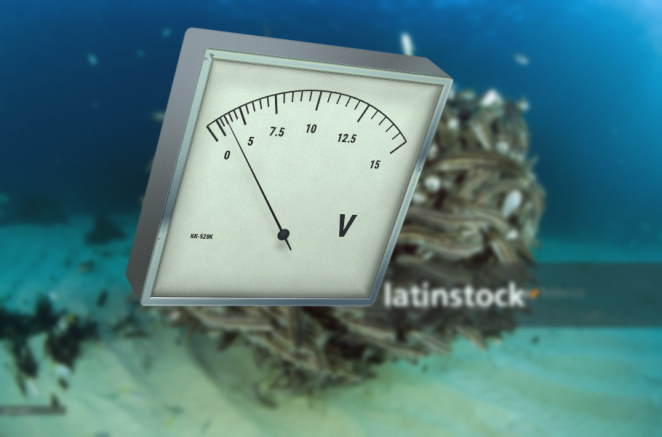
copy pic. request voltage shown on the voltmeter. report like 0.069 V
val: 3.5 V
